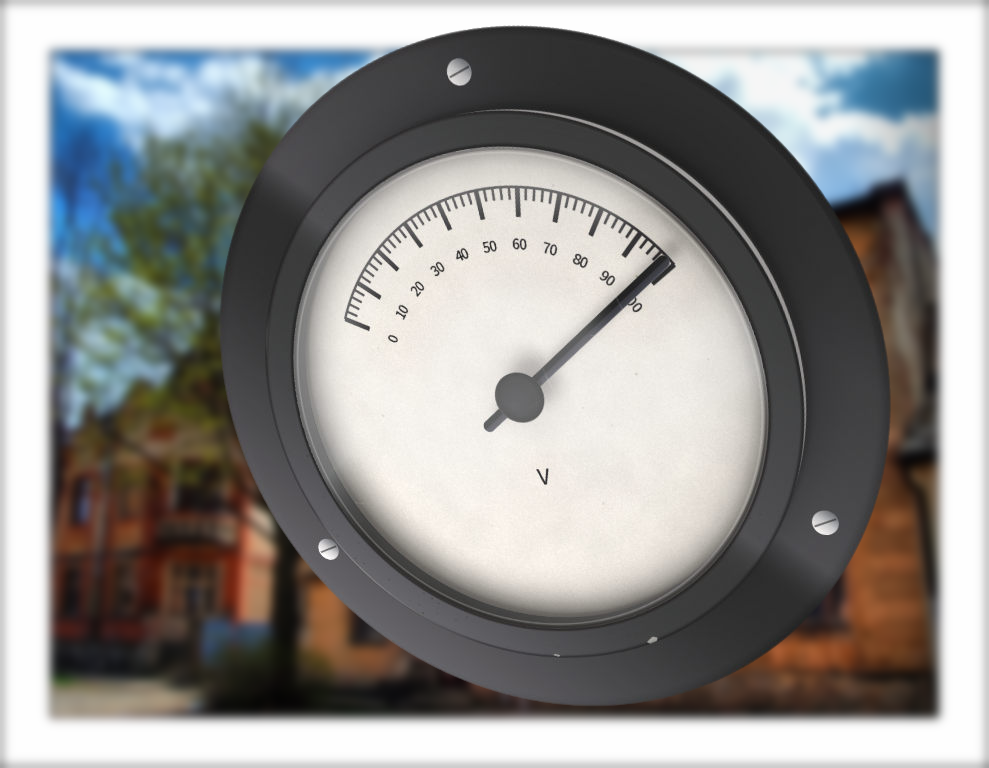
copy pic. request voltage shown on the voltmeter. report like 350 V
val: 98 V
